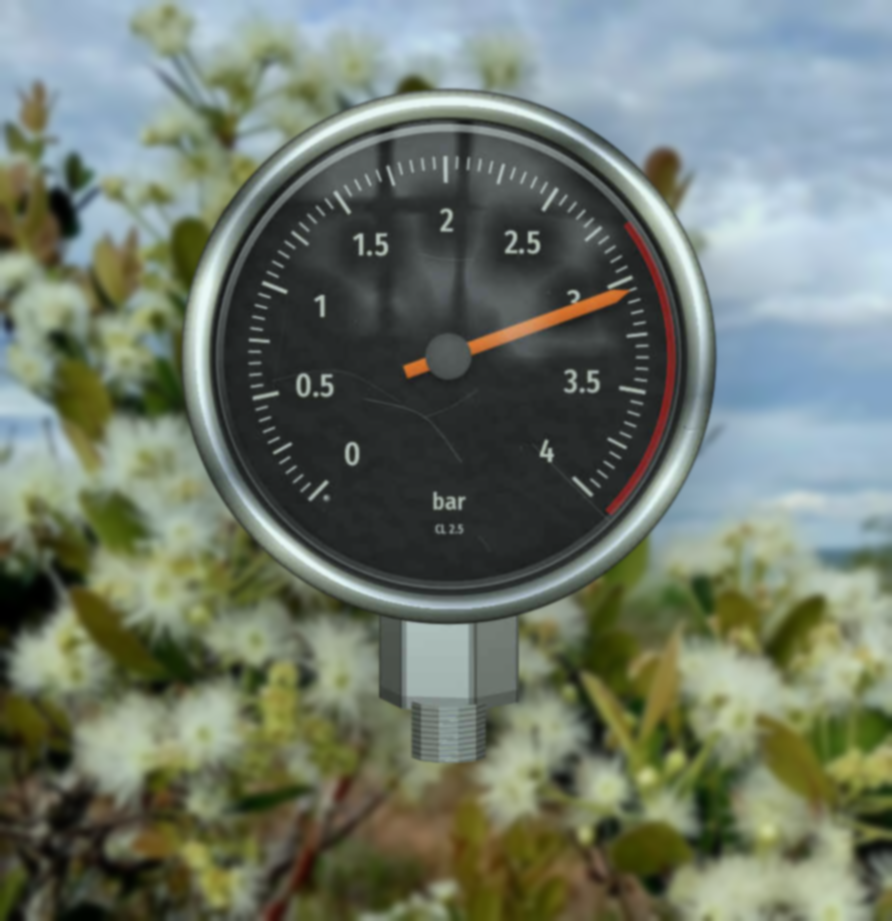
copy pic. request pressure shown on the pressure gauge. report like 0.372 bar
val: 3.05 bar
